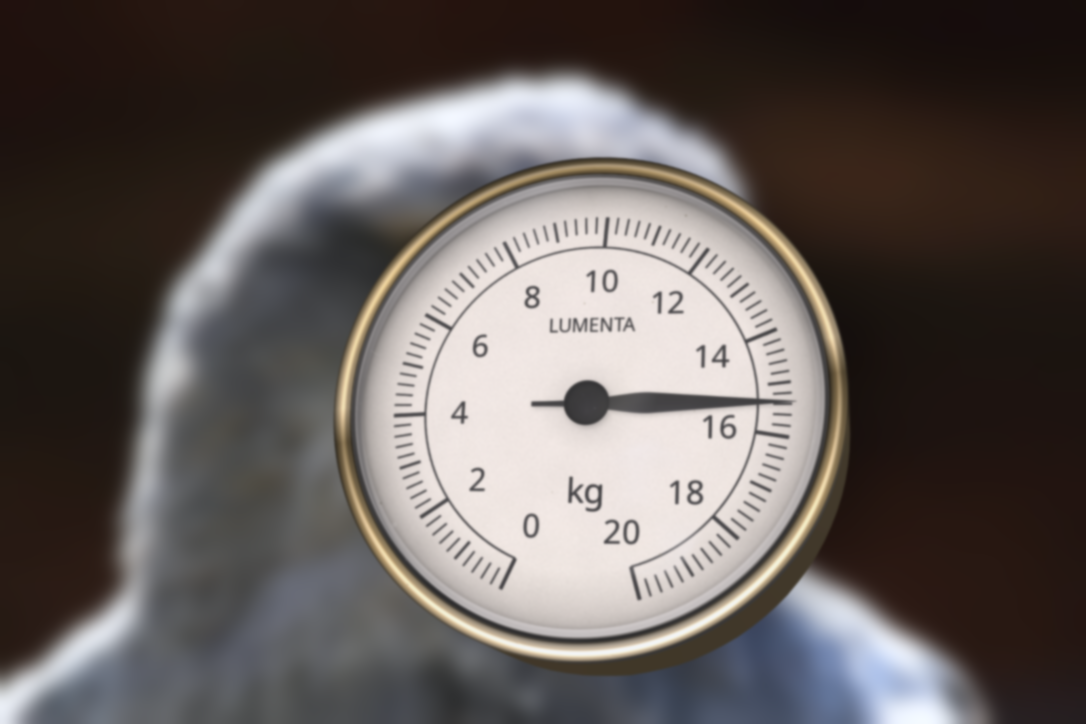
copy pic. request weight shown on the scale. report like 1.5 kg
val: 15.4 kg
